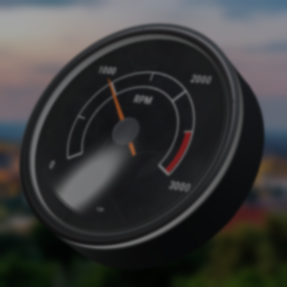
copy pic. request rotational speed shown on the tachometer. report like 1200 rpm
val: 1000 rpm
